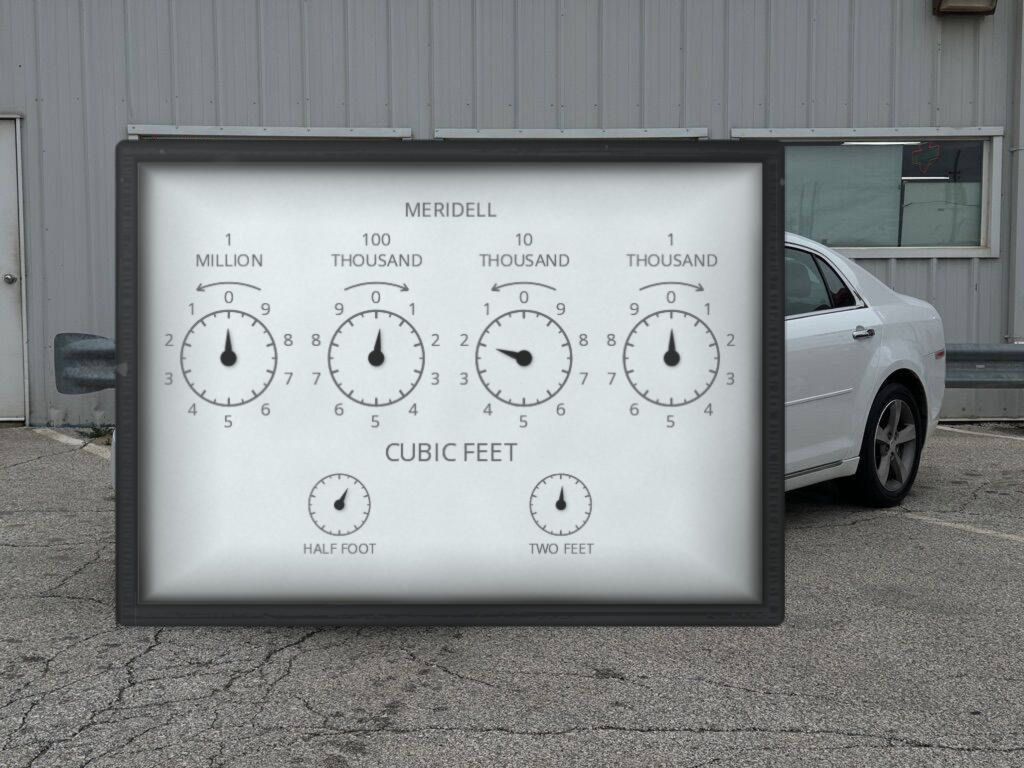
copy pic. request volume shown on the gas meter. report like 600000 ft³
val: 2000 ft³
